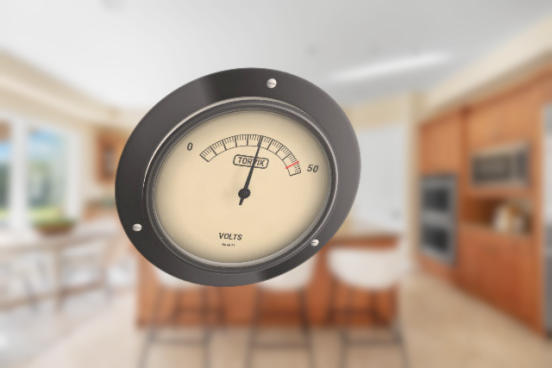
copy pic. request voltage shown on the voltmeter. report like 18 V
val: 25 V
